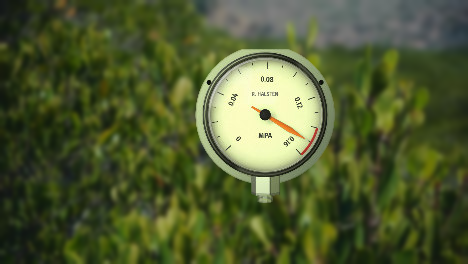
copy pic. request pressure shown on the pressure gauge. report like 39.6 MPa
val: 0.15 MPa
